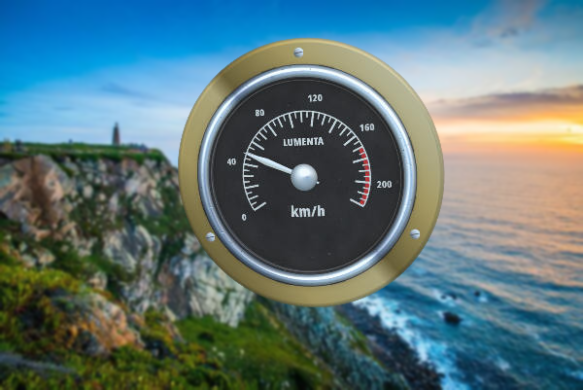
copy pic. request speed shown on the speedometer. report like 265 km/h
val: 50 km/h
